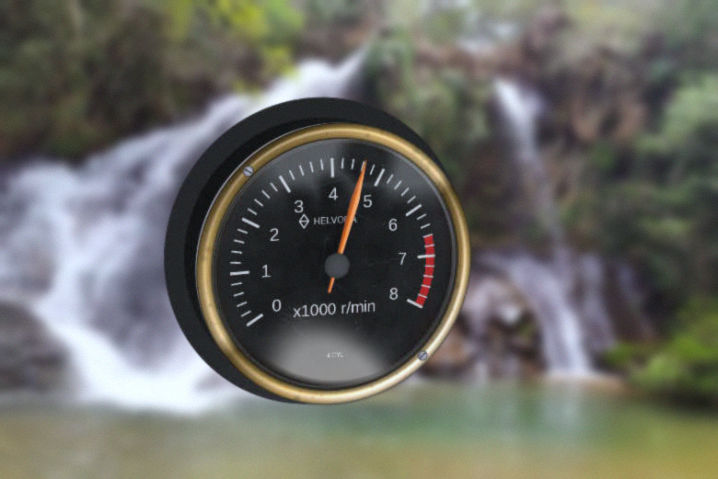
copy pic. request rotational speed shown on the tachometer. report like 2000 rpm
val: 4600 rpm
